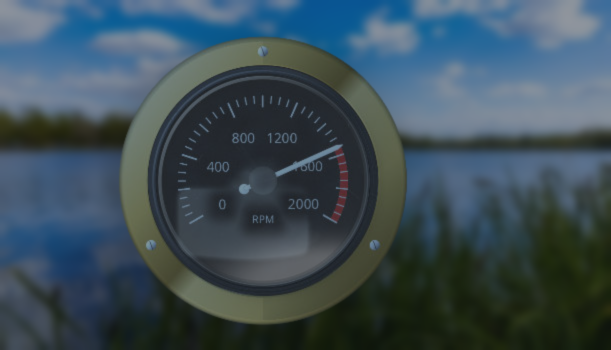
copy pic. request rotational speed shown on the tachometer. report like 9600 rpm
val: 1550 rpm
